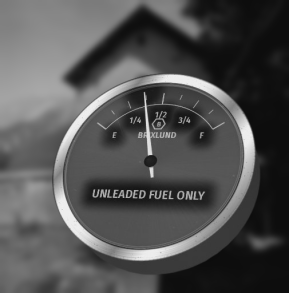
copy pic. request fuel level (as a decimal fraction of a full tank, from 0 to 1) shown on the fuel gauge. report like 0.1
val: 0.375
